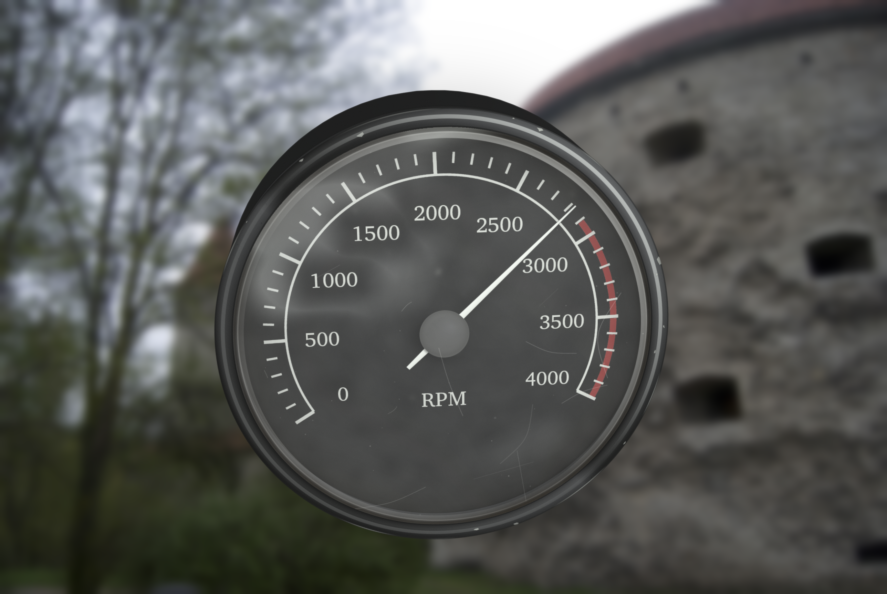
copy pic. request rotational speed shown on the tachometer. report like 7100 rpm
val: 2800 rpm
